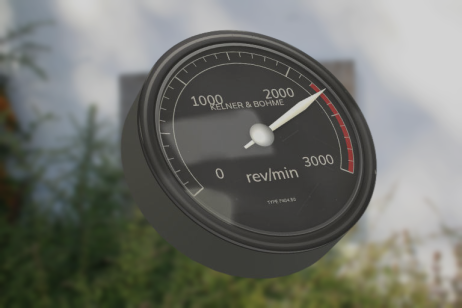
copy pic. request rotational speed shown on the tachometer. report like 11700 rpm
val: 2300 rpm
